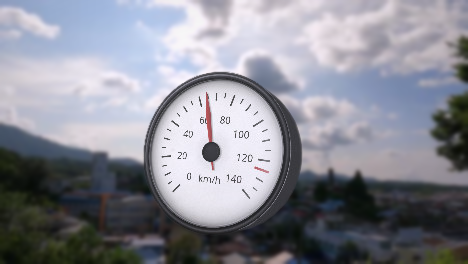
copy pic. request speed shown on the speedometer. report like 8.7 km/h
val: 65 km/h
